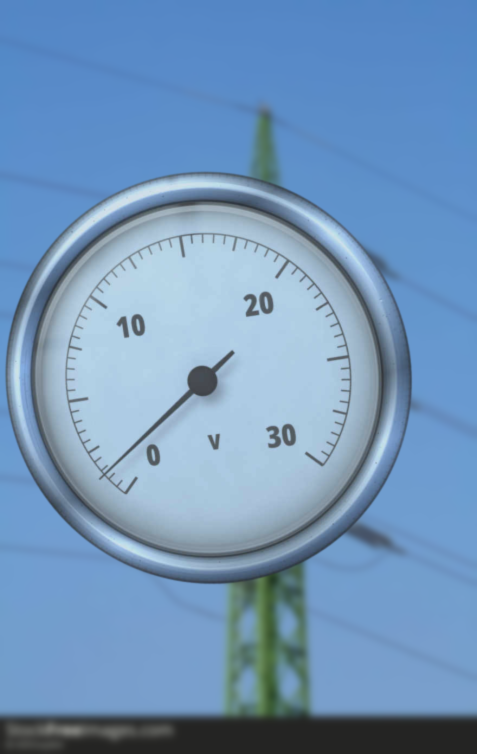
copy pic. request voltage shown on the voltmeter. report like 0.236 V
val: 1.25 V
